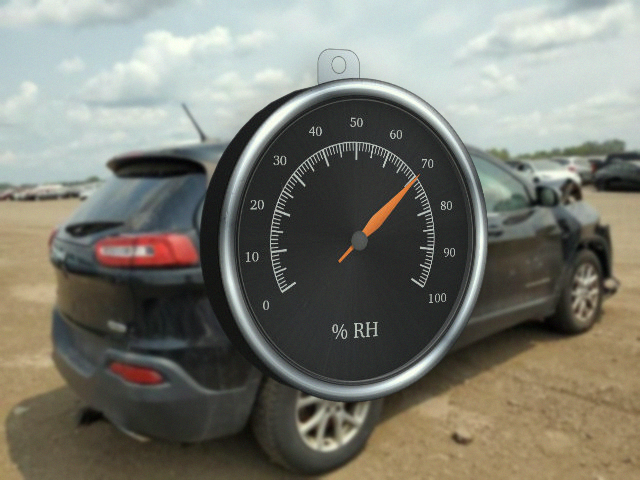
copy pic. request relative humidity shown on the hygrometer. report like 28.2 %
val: 70 %
